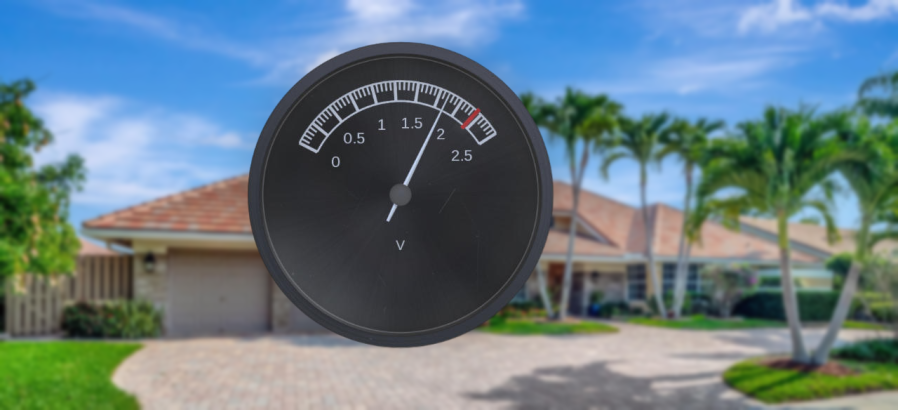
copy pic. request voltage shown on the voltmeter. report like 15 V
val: 1.85 V
